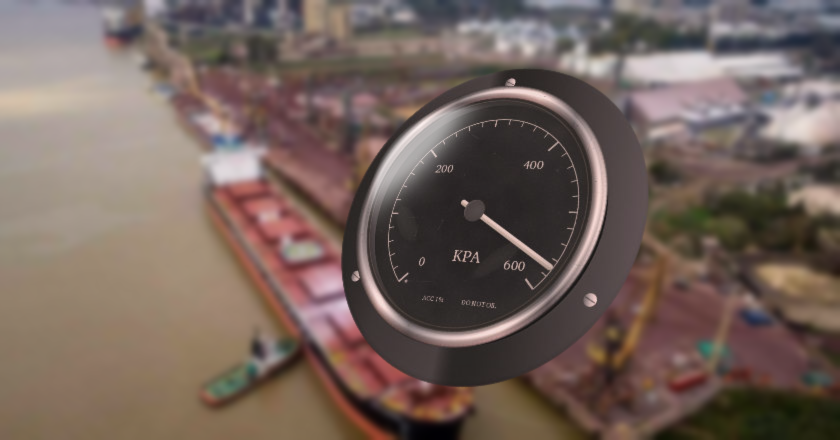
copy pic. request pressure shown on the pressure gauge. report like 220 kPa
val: 570 kPa
